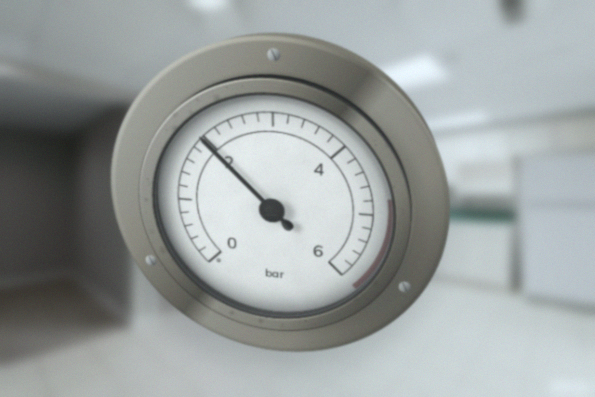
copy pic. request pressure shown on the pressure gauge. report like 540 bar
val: 2 bar
